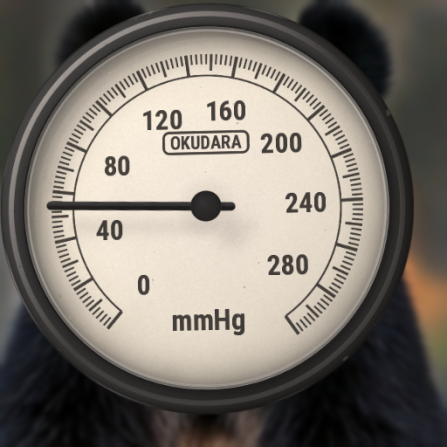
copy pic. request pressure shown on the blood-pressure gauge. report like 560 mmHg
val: 54 mmHg
